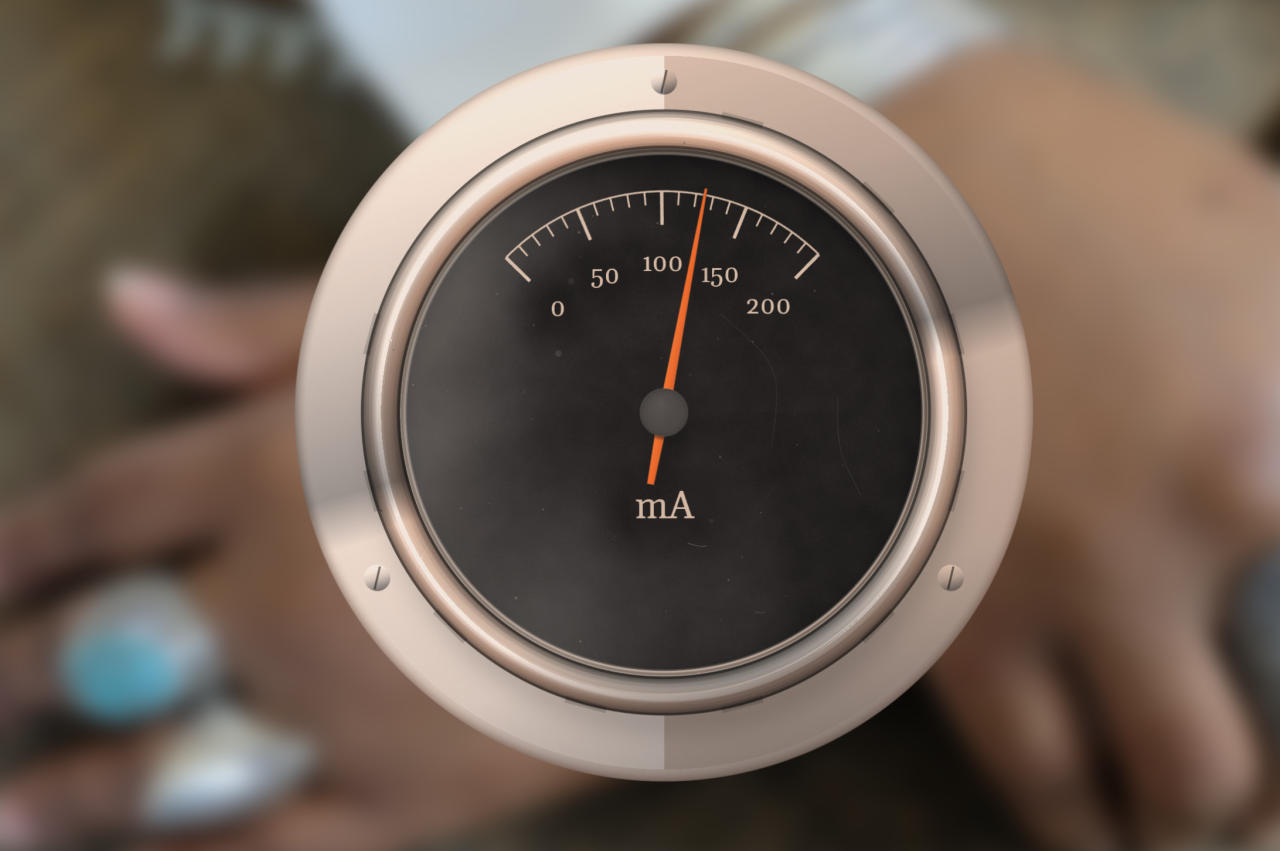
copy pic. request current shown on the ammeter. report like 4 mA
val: 125 mA
